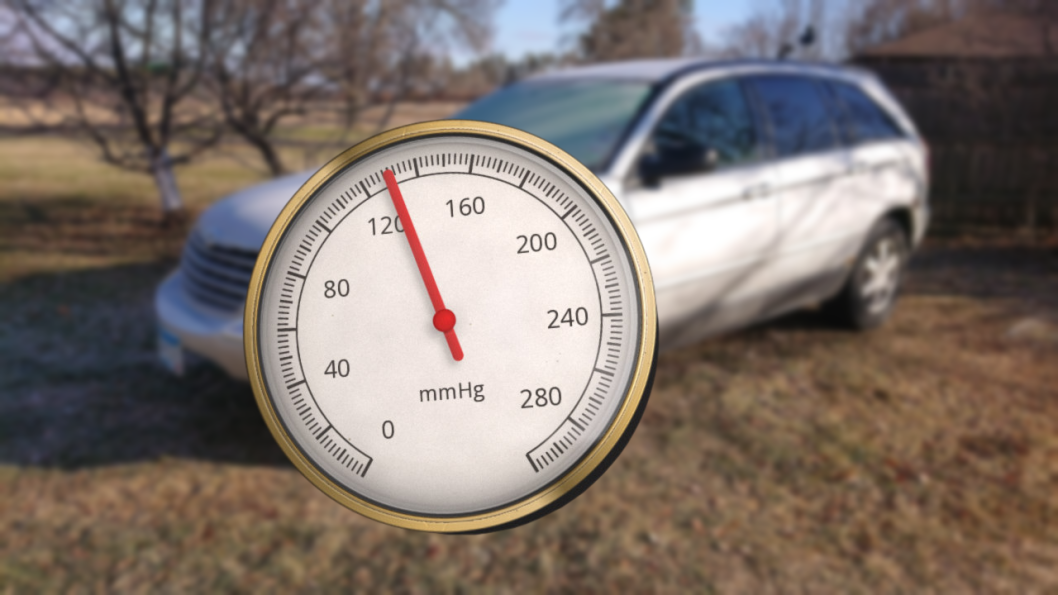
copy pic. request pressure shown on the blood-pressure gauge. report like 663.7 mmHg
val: 130 mmHg
